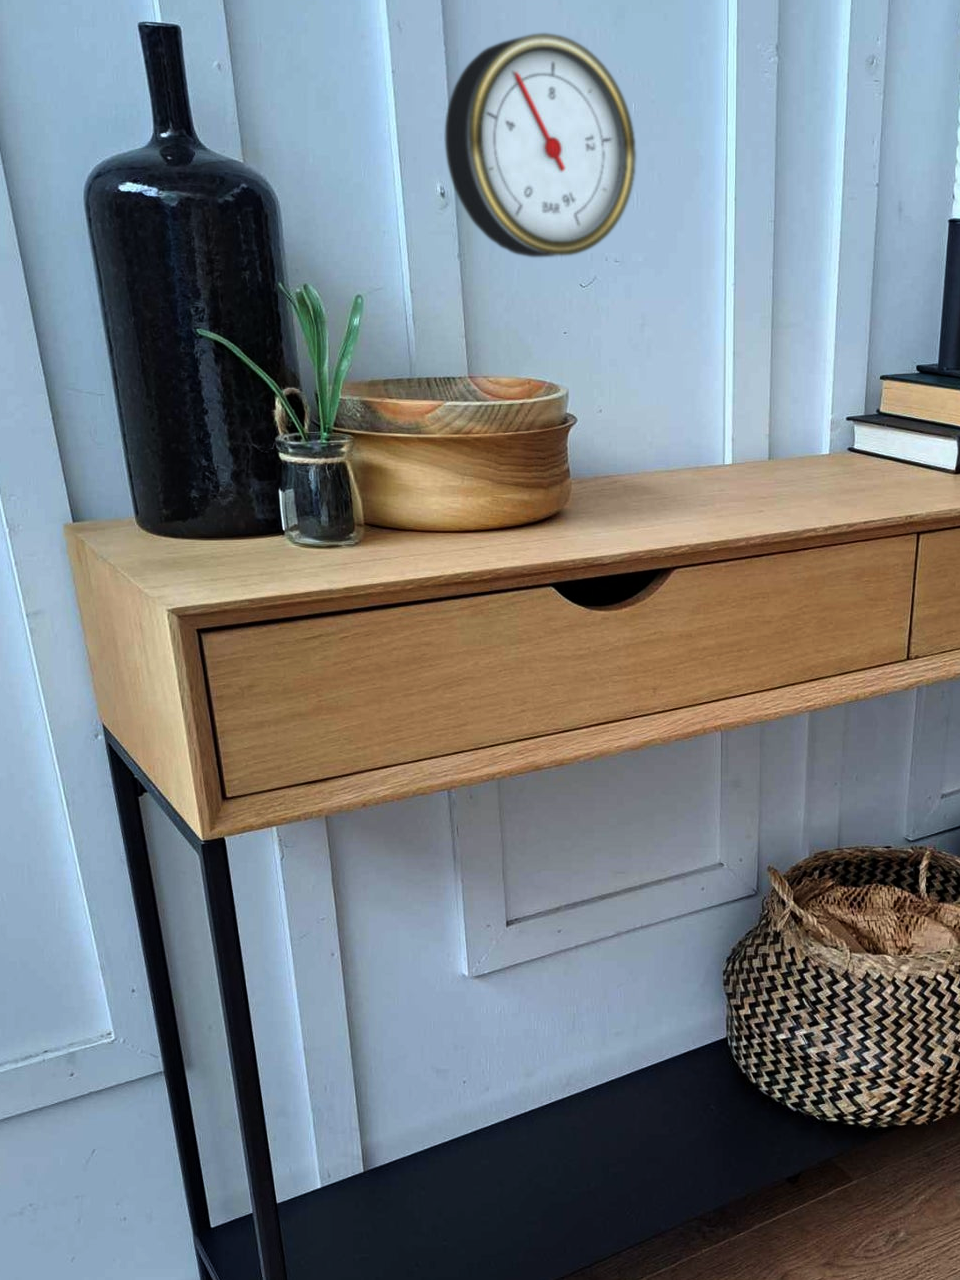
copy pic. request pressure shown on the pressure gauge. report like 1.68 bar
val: 6 bar
